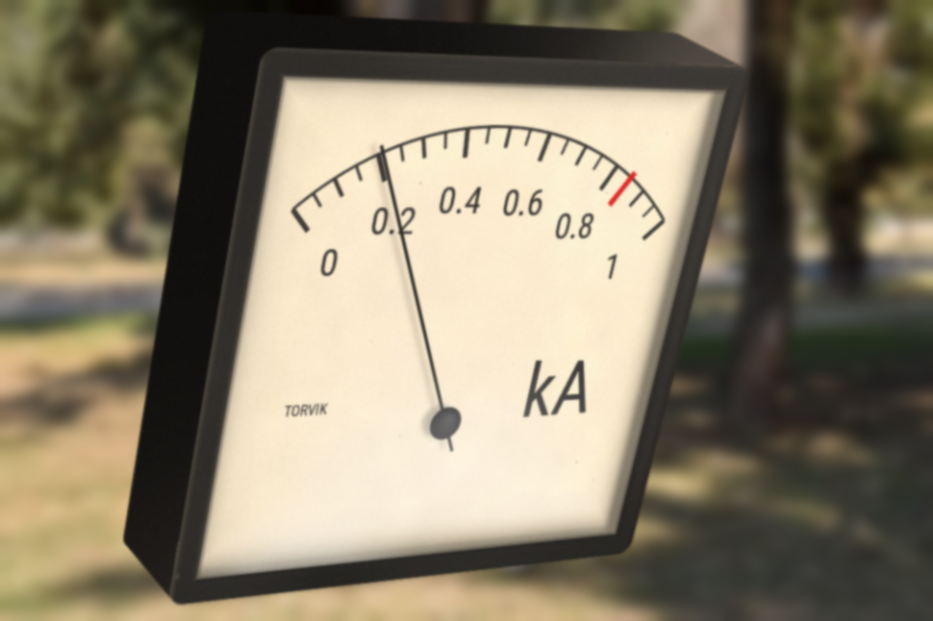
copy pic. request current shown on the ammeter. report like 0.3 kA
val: 0.2 kA
